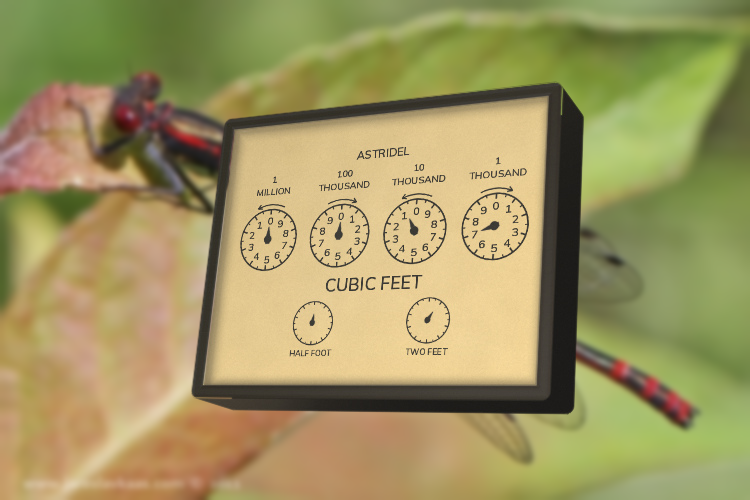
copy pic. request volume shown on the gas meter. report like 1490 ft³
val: 700 ft³
